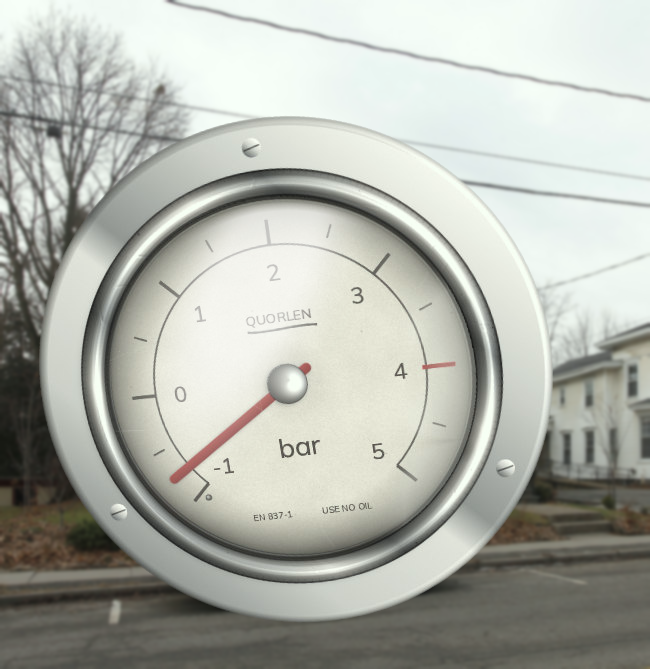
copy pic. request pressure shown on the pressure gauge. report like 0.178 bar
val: -0.75 bar
